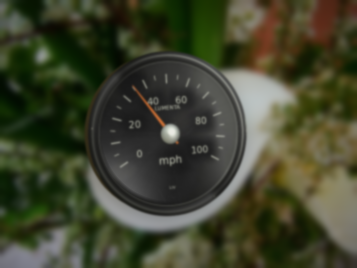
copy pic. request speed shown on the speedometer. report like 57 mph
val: 35 mph
